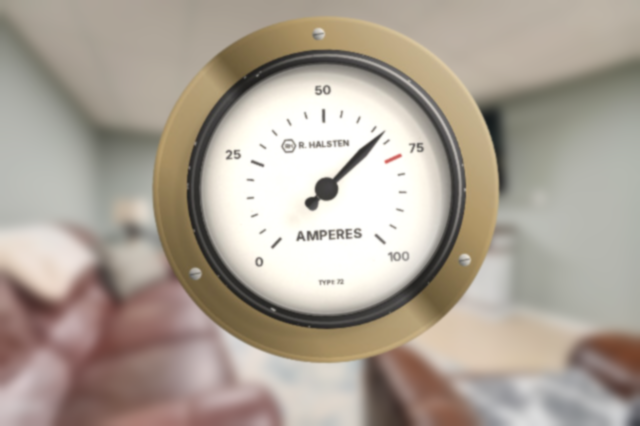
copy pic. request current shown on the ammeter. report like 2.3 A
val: 67.5 A
